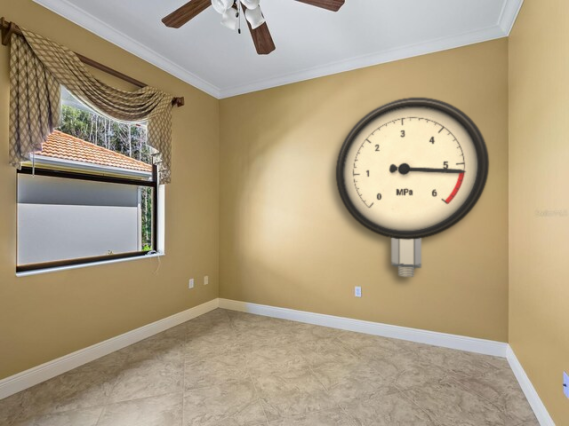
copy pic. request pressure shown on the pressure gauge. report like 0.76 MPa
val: 5.2 MPa
